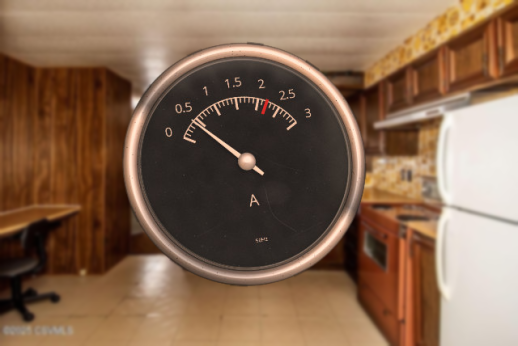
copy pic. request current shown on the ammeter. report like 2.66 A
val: 0.4 A
